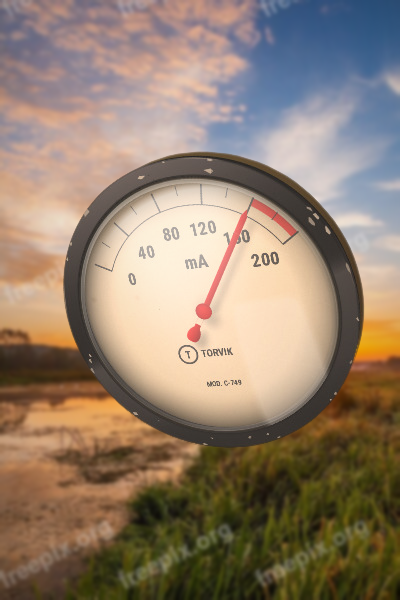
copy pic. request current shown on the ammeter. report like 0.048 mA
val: 160 mA
